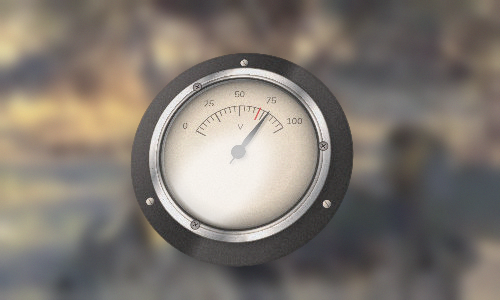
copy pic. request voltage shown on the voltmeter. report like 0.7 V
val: 80 V
